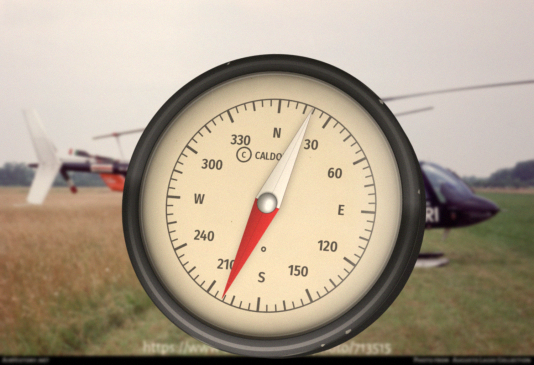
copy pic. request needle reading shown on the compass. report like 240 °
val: 200 °
